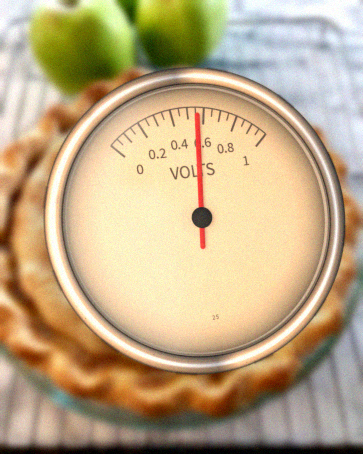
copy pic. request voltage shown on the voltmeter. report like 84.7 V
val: 0.55 V
